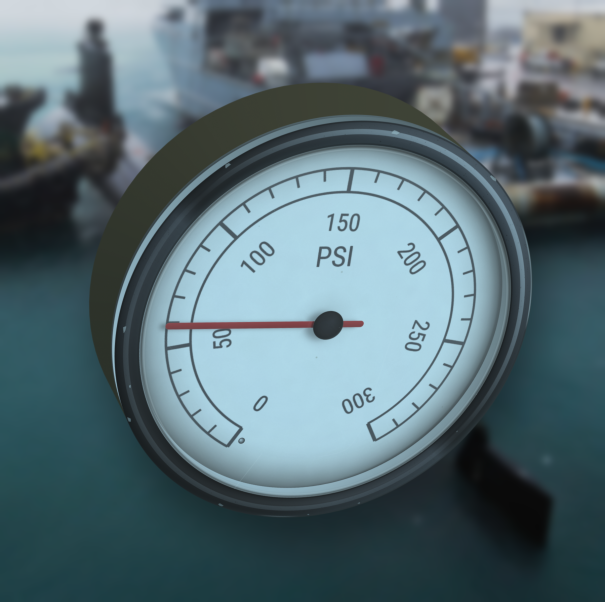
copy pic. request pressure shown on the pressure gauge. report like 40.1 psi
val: 60 psi
